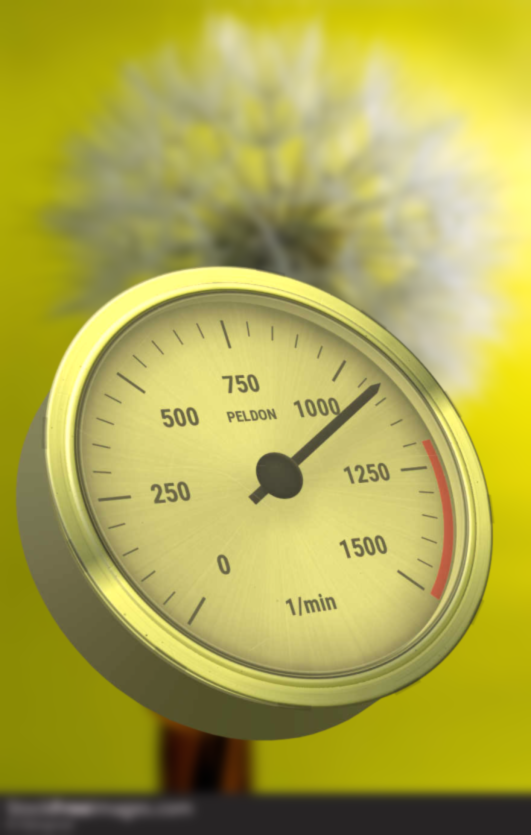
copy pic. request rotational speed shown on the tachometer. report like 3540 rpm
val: 1075 rpm
